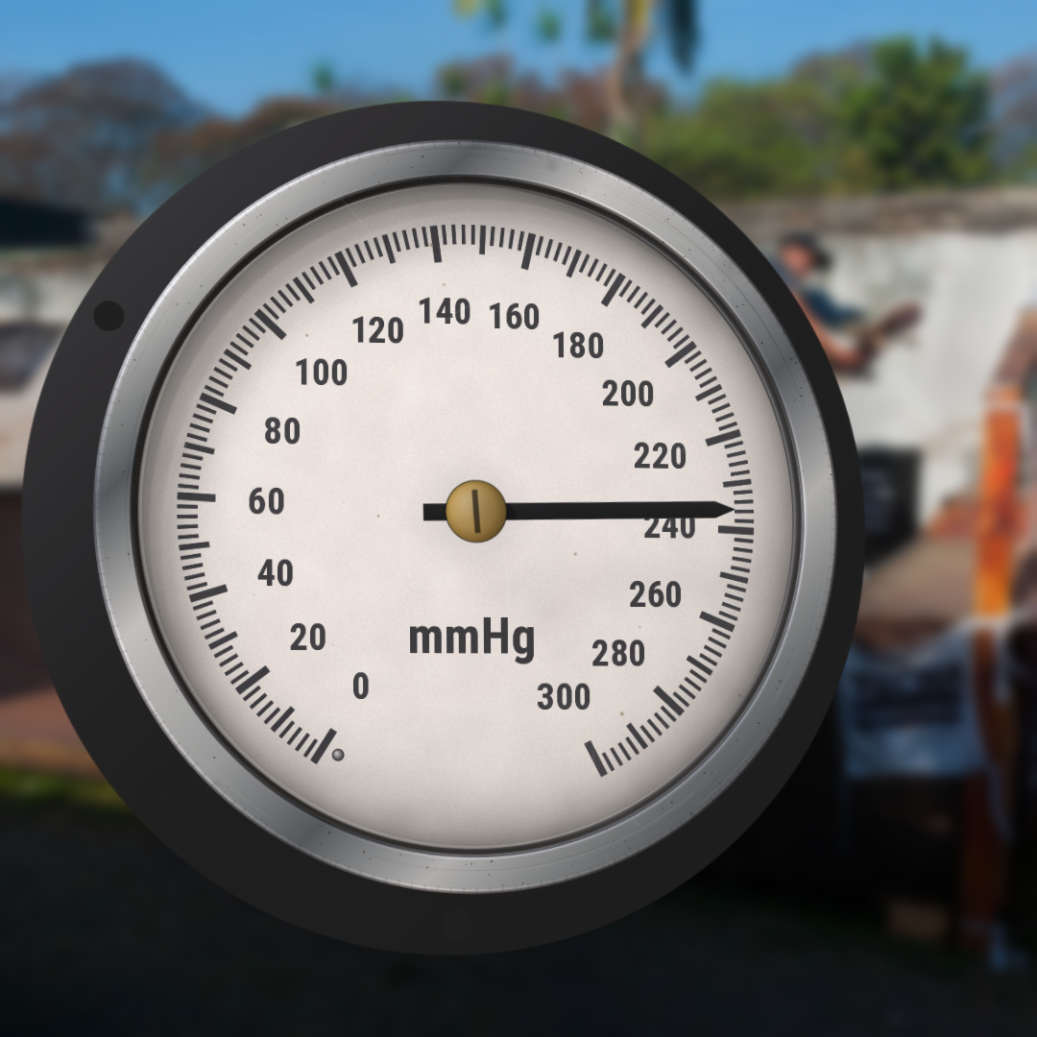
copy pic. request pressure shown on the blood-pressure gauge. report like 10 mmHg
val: 236 mmHg
